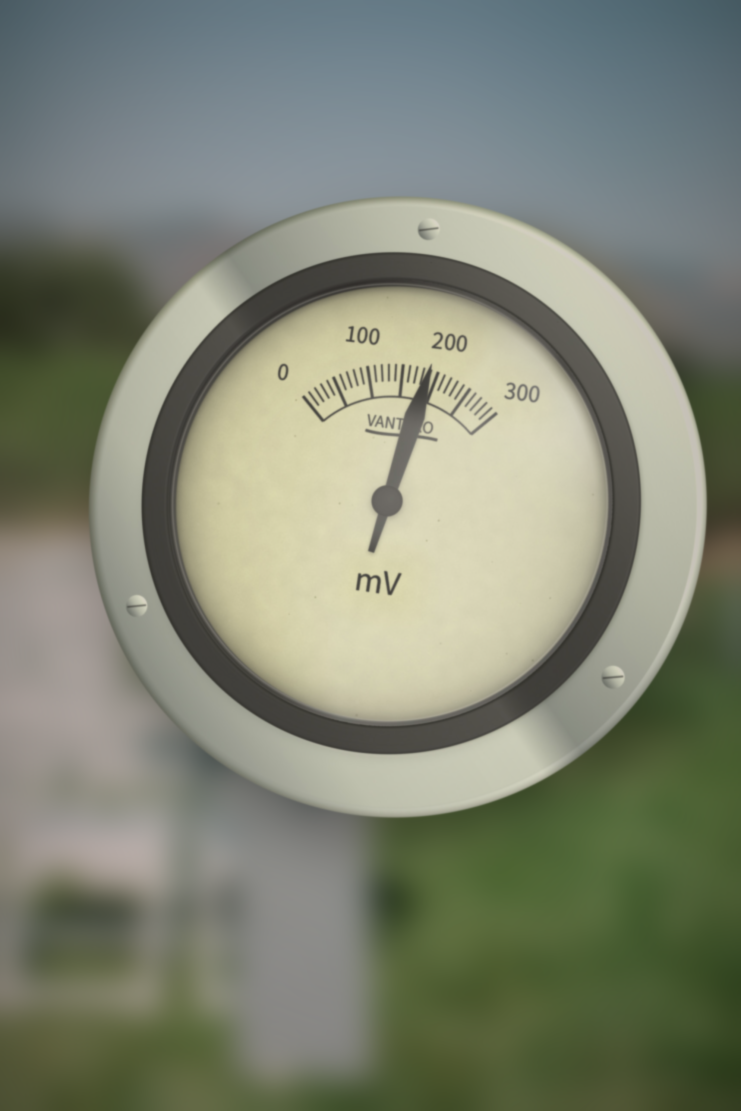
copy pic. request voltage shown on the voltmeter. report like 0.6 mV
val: 190 mV
